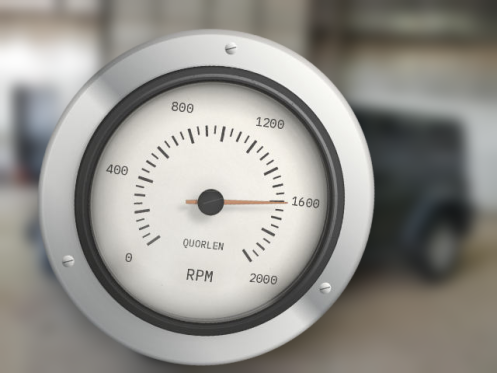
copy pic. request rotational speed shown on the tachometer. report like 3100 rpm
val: 1600 rpm
